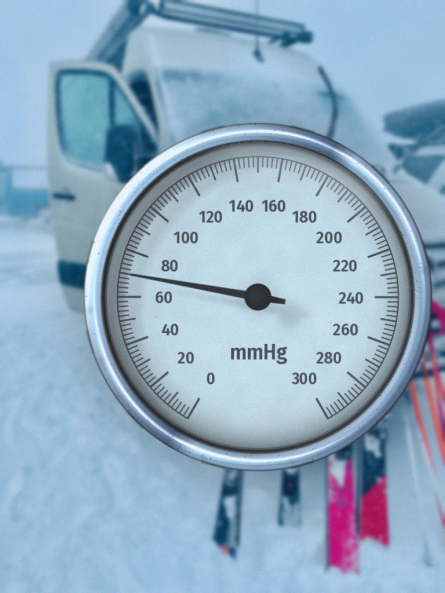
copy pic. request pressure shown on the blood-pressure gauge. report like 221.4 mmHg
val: 70 mmHg
